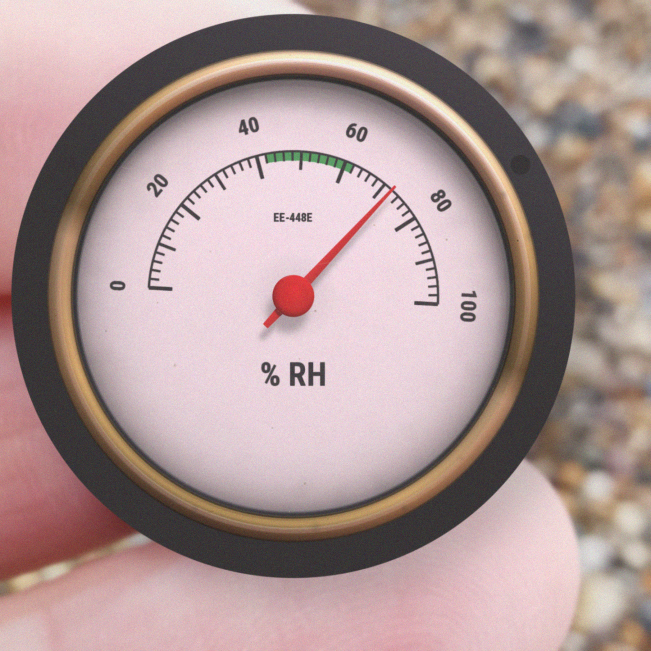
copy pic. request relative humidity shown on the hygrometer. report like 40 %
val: 72 %
